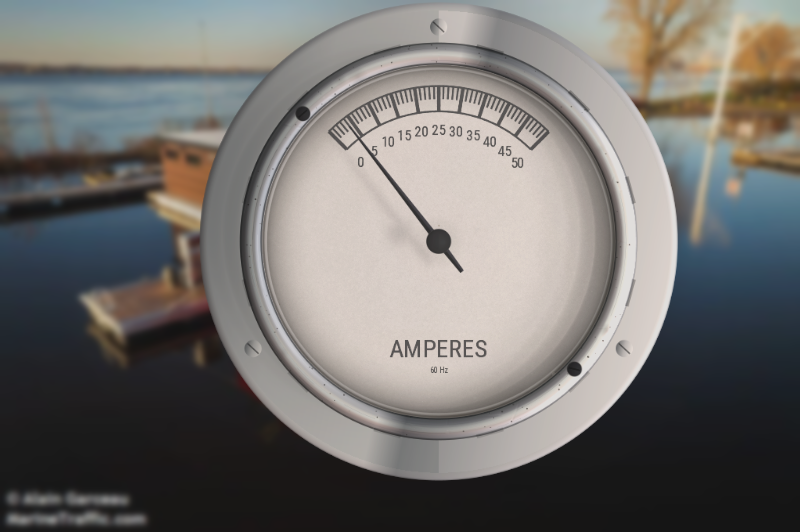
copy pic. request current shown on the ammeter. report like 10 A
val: 4 A
